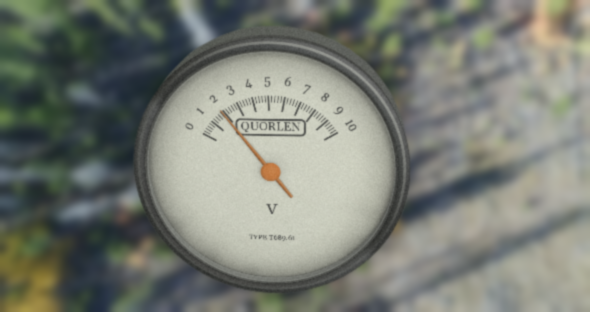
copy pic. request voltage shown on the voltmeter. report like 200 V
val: 2 V
